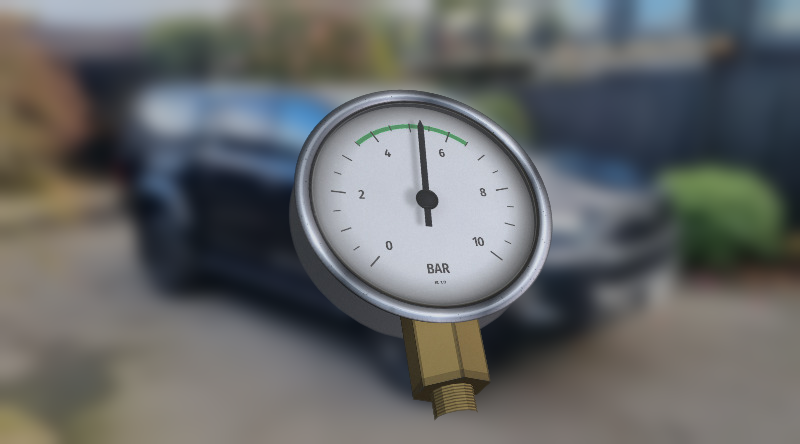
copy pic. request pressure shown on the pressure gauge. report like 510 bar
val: 5.25 bar
